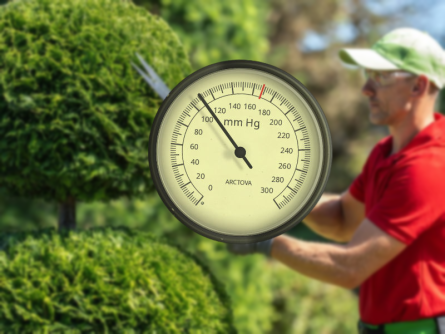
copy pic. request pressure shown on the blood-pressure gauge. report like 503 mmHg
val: 110 mmHg
